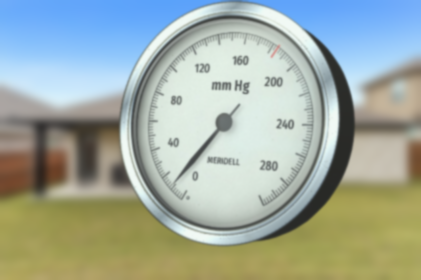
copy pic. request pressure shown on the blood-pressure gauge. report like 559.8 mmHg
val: 10 mmHg
